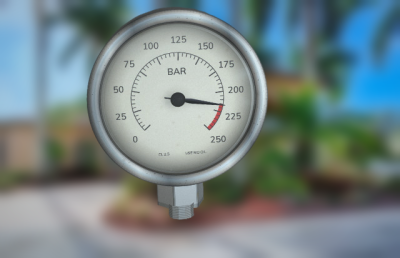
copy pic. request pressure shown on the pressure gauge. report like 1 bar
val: 215 bar
